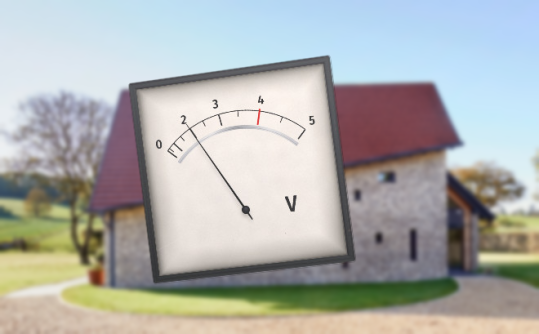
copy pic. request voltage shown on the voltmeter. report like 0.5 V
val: 2 V
